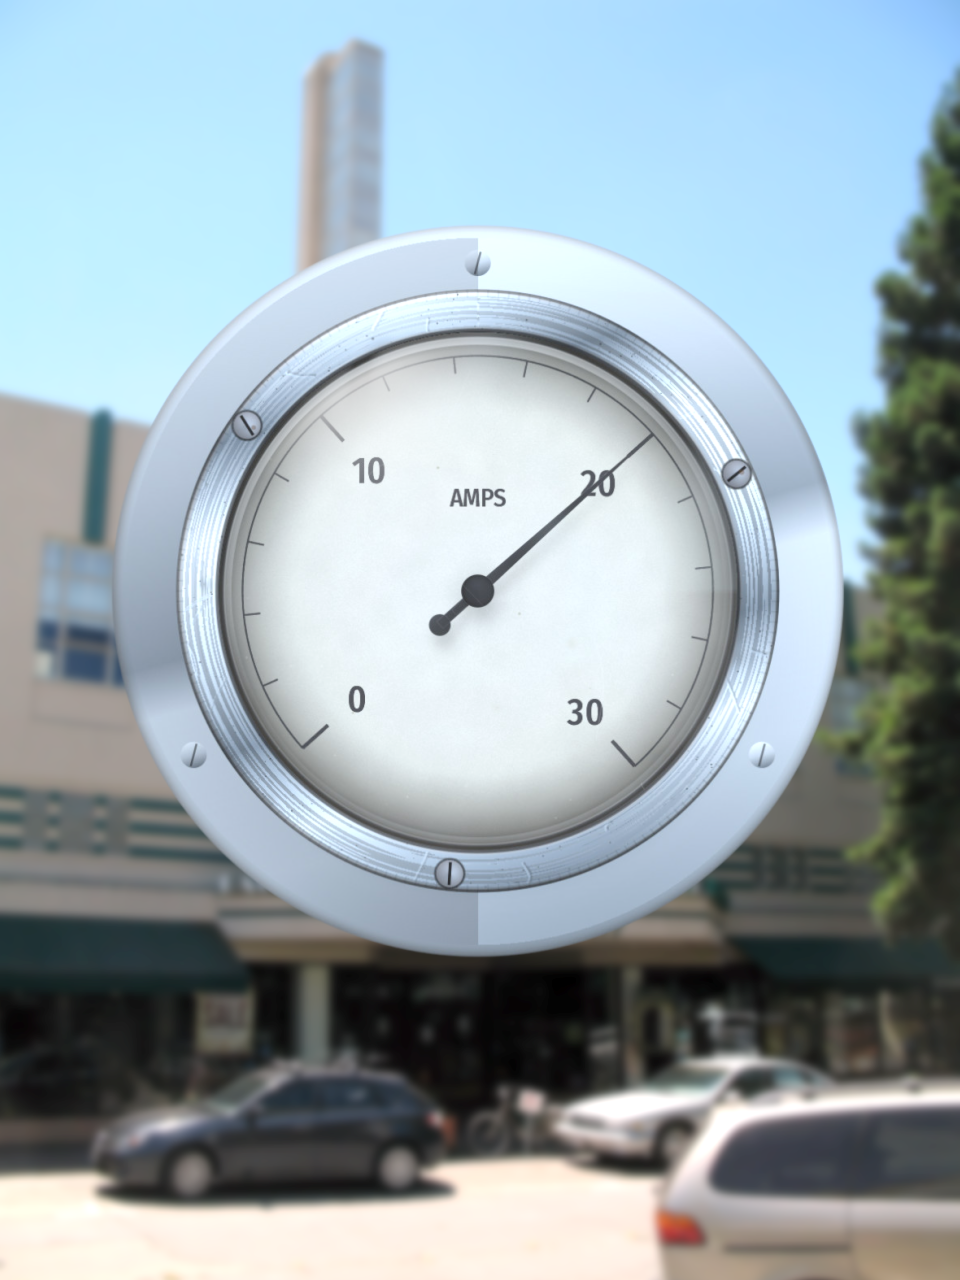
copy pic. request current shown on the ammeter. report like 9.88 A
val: 20 A
